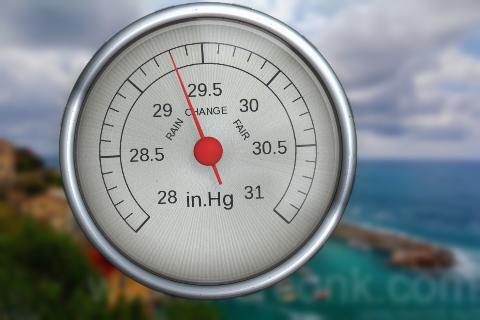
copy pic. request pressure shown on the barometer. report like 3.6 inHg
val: 29.3 inHg
